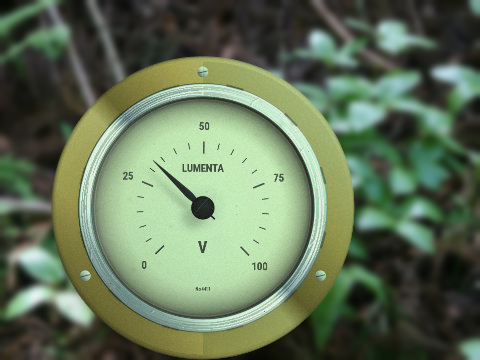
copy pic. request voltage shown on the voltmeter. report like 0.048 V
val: 32.5 V
